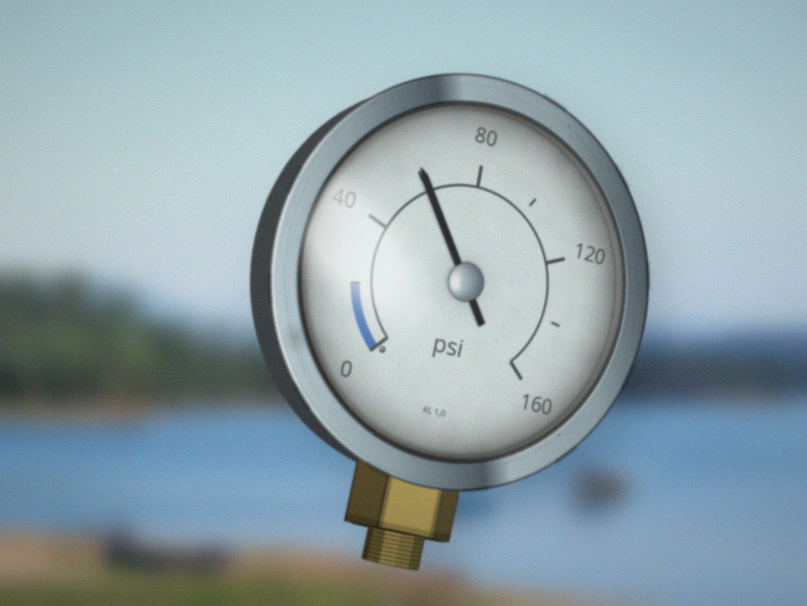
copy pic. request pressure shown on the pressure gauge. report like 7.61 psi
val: 60 psi
